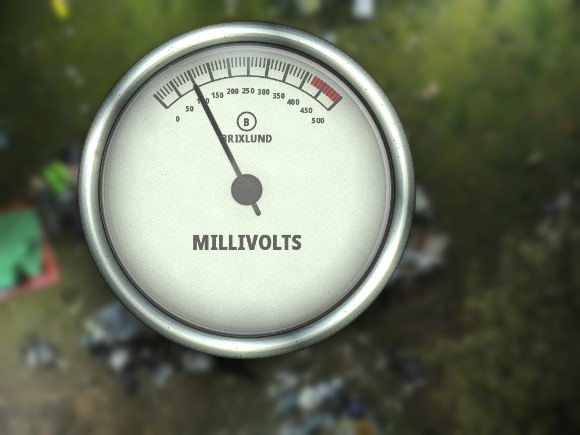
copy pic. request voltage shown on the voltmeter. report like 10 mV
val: 100 mV
